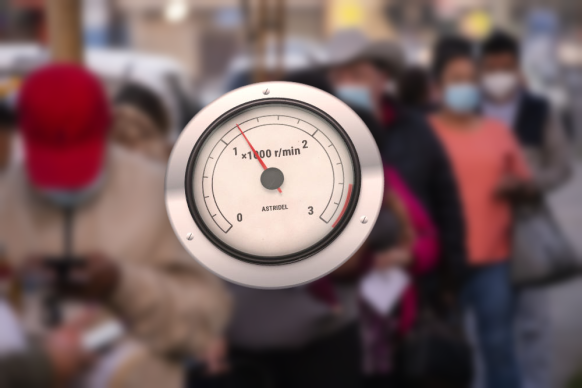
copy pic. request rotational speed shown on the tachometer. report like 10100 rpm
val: 1200 rpm
